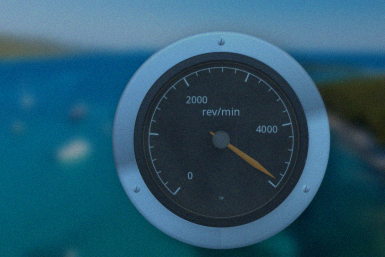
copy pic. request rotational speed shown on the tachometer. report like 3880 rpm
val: 4900 rpm
